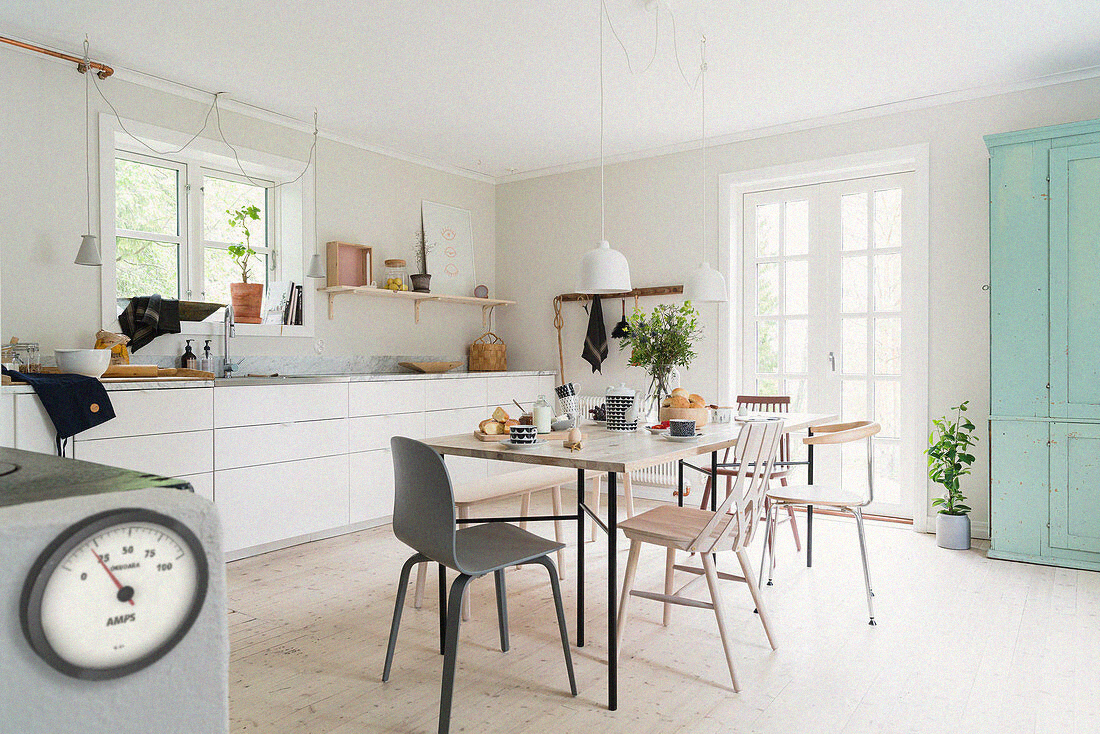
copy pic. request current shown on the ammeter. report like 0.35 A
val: 20 A
